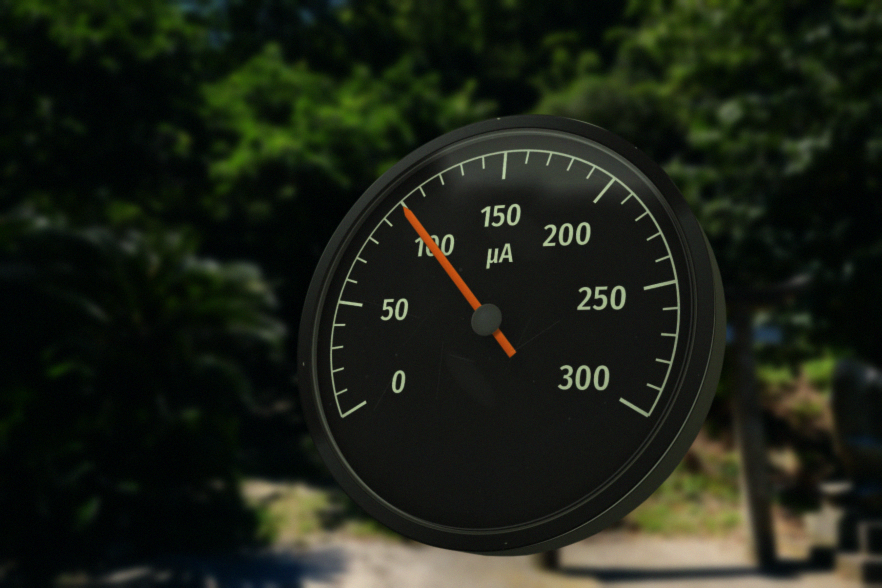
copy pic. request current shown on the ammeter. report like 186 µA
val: 100 µA
